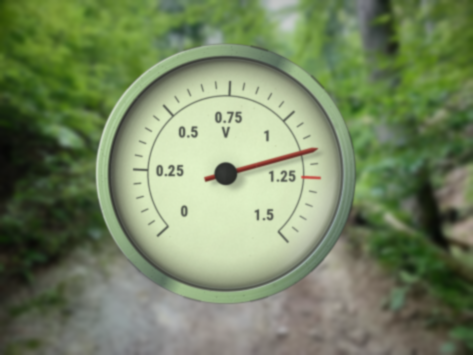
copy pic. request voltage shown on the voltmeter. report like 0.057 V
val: 1.15 V
